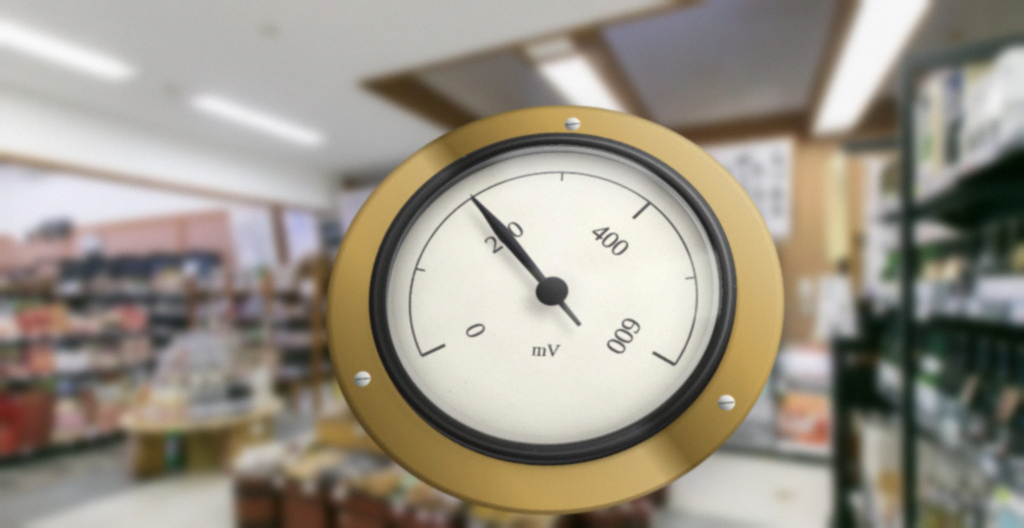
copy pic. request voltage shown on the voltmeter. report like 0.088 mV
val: 200 mV
